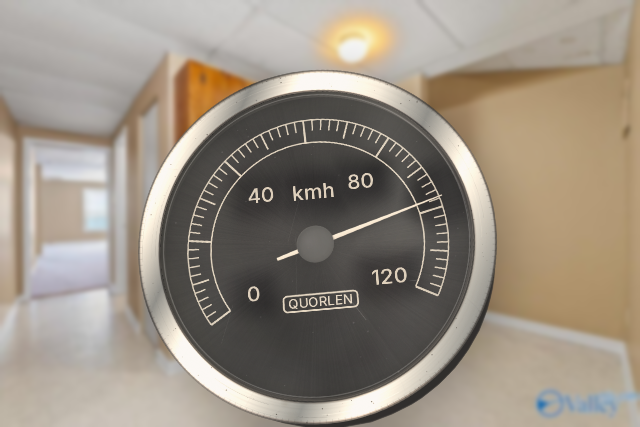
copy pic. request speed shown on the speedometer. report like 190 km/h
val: 98 km/h
